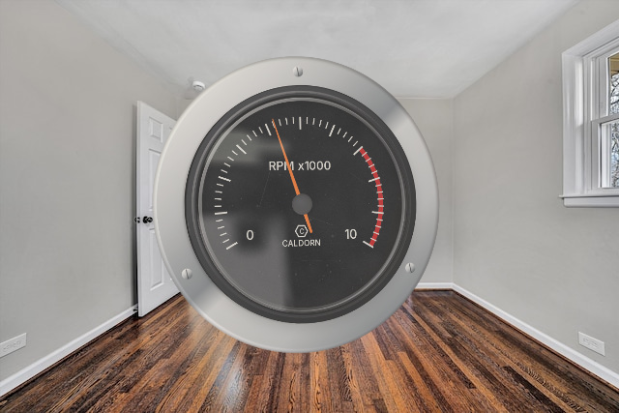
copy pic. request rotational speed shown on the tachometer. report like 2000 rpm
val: 4200 rpm
